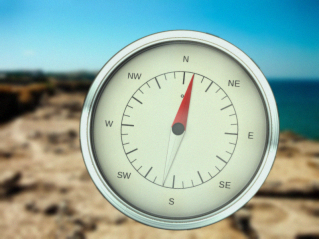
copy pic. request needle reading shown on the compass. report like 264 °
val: 10 °
